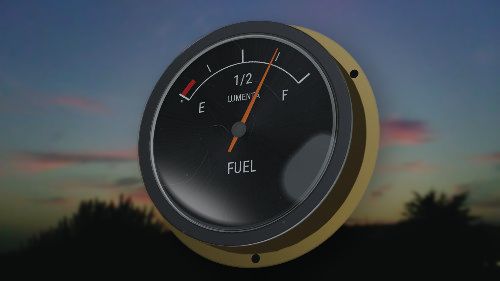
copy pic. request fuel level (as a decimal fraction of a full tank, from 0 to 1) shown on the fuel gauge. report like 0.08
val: 0.75
